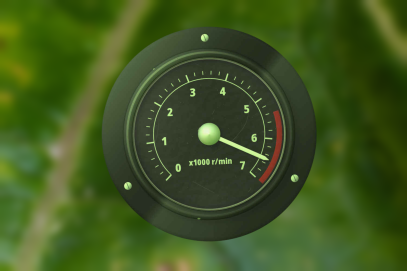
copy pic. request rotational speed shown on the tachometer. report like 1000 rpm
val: 6500 rpm
